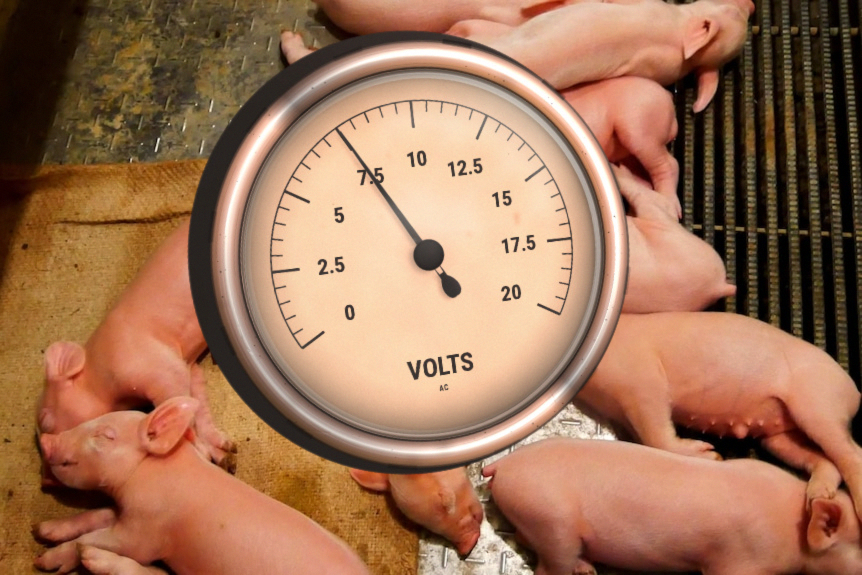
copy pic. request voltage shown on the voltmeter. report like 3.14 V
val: 7.5 V
